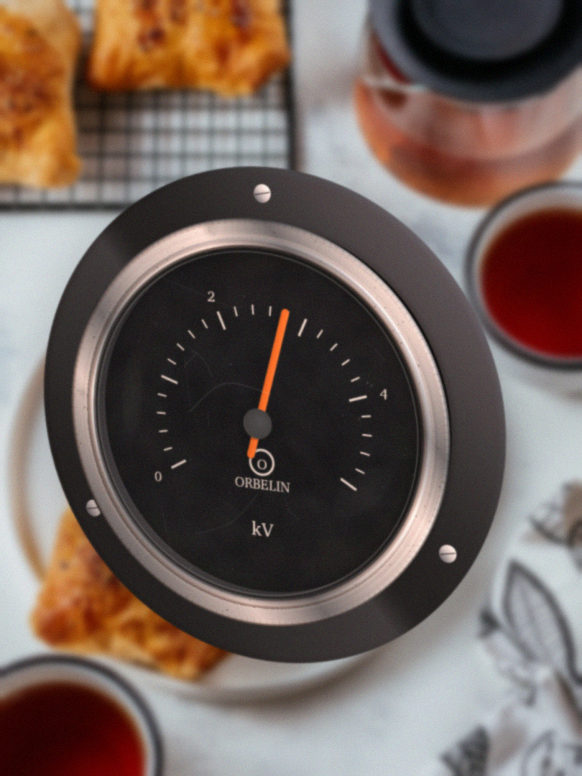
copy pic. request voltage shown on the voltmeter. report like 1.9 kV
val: 2.8 kV
